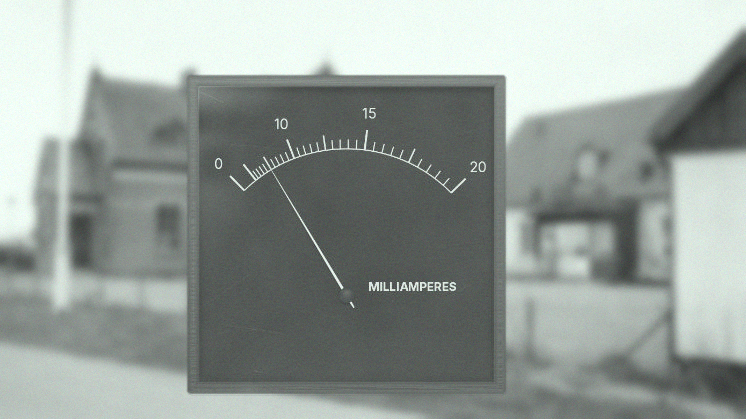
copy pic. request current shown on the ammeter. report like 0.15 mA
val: 7.5 mA
